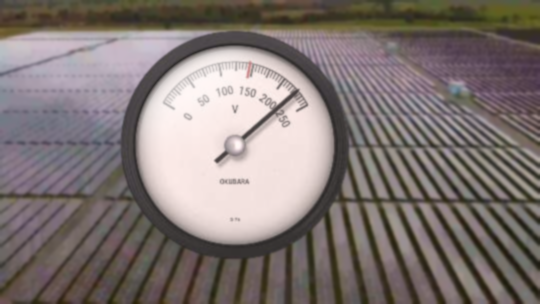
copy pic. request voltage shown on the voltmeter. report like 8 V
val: 225 V
